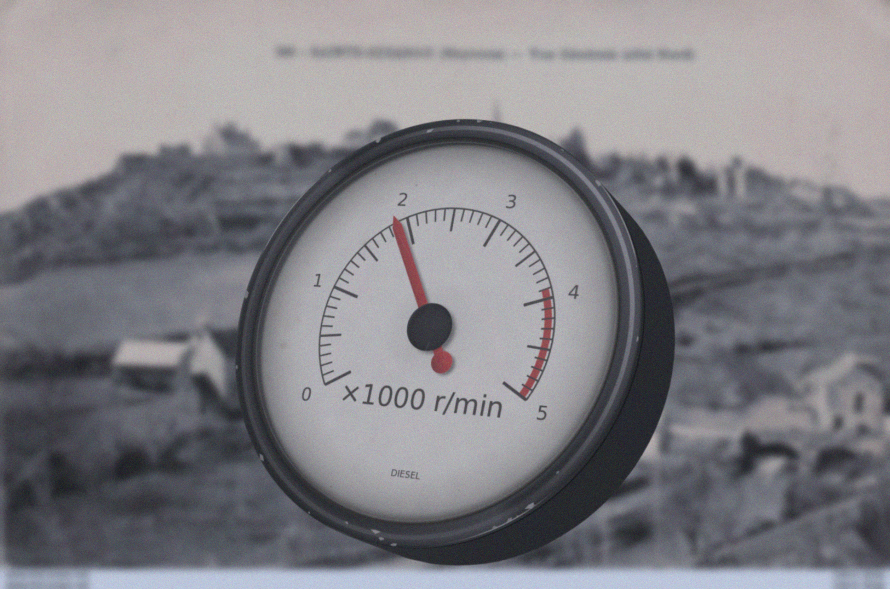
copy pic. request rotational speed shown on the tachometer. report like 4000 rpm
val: 1900 rpm
